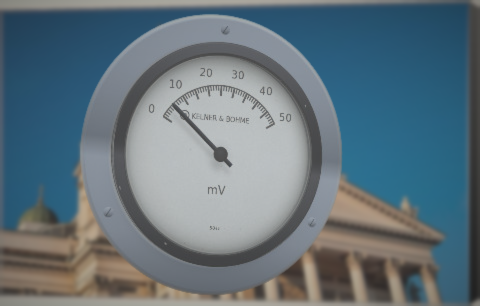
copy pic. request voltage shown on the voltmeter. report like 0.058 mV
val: 5 mV
